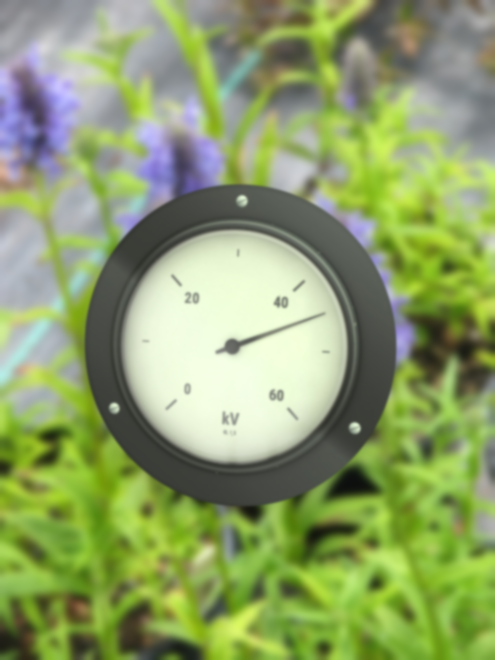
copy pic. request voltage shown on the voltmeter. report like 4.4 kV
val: 45 kV
